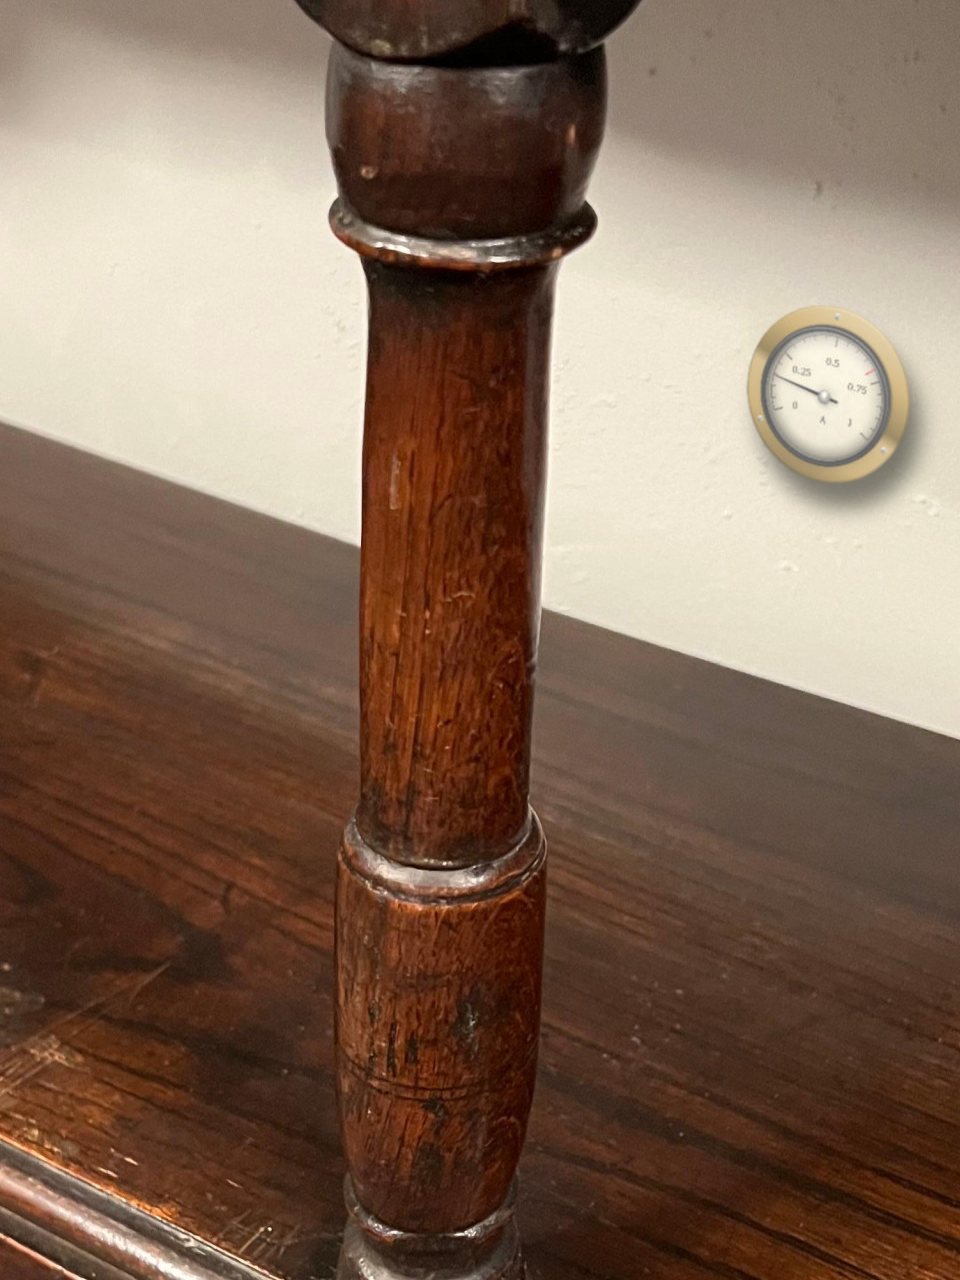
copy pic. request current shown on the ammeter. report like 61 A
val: 0.15 A
